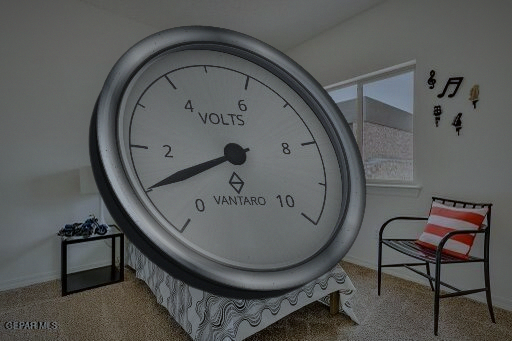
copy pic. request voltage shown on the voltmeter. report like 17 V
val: 1 V
